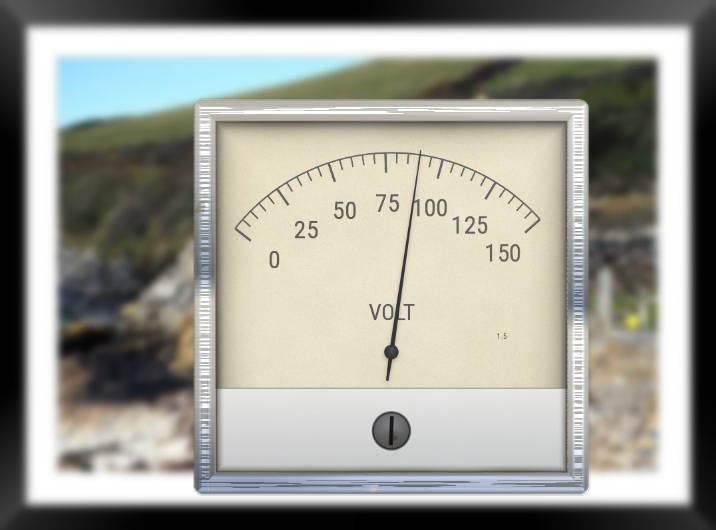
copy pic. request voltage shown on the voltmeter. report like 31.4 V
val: 90 V
